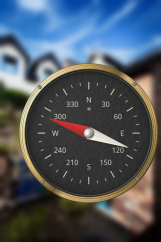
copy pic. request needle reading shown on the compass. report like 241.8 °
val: 290 °
